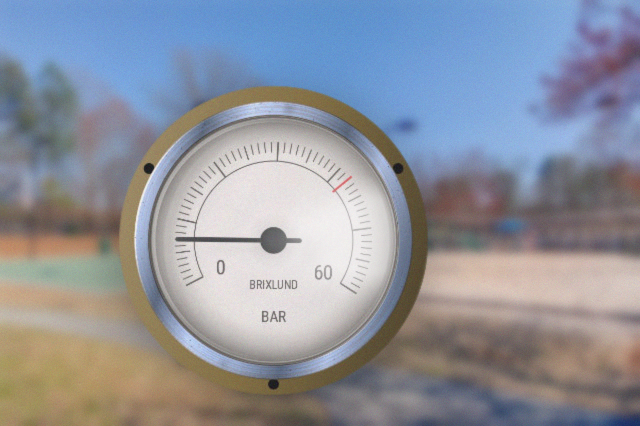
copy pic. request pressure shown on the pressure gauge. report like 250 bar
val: 7 bar
